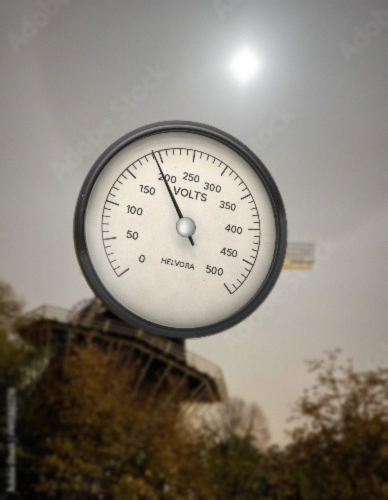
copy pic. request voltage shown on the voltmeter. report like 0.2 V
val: 190 V
